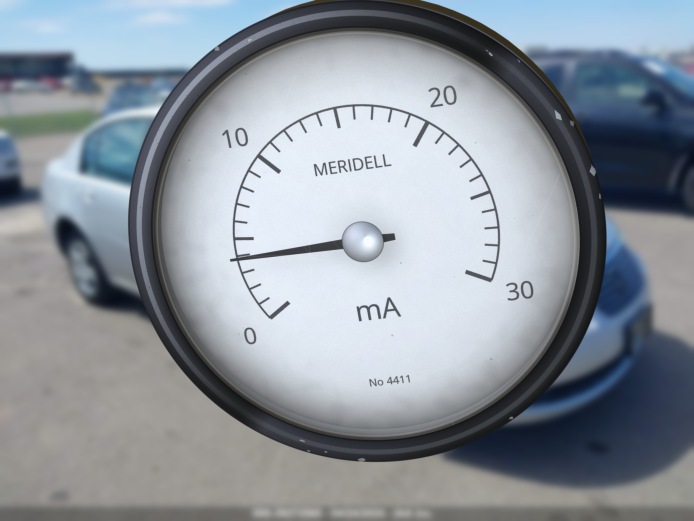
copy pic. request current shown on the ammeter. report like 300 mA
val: 4 mA
